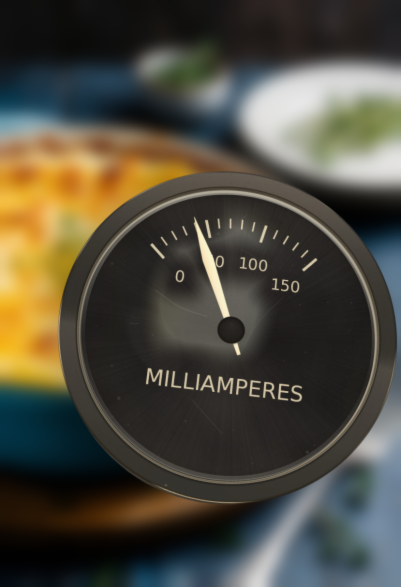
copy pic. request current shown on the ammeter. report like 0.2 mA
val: 40 mA
